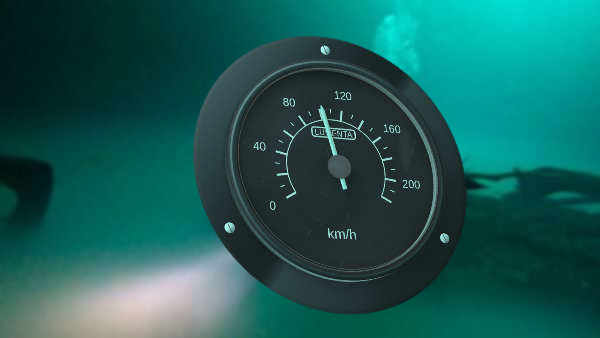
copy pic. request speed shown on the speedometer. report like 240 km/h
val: 100 km/h
